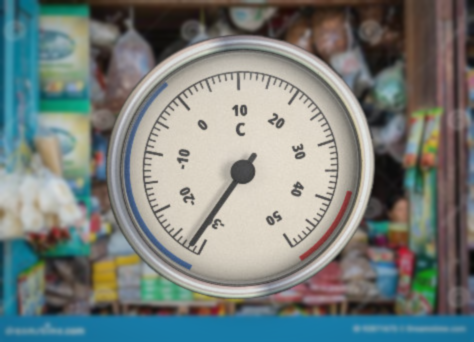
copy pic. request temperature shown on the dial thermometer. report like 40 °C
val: -28 °C
